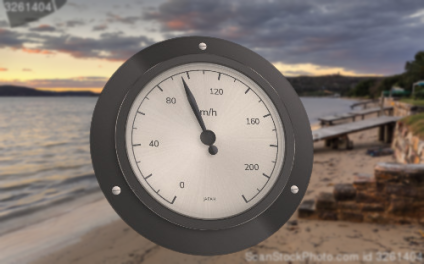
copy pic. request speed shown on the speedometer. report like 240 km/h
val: 95 km/h
